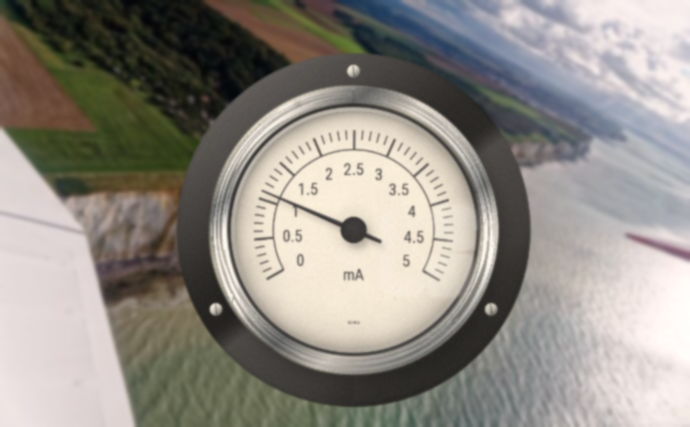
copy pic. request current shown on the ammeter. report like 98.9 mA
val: 1.1 mA
